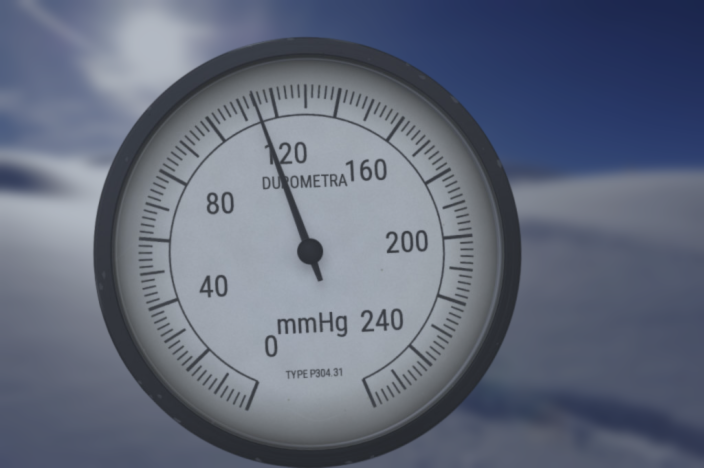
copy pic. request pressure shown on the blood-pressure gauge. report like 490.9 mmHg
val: 114 mmHg
